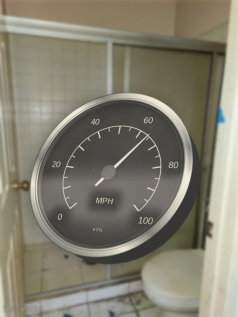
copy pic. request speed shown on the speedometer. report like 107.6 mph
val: 65 mph
